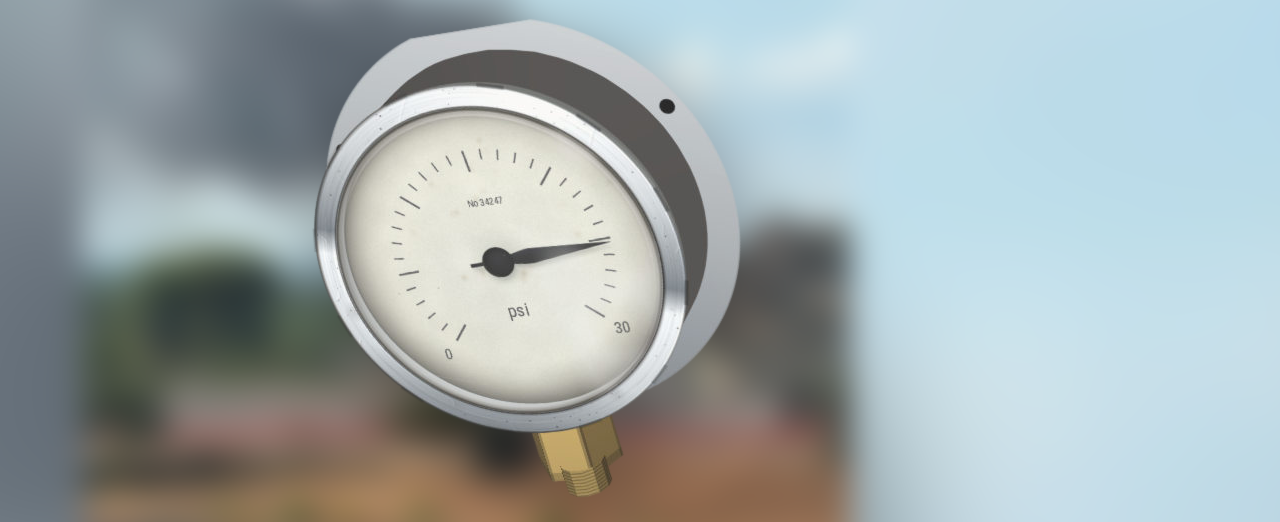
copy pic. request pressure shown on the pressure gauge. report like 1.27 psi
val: 25 psi
